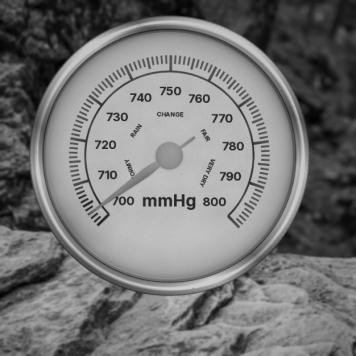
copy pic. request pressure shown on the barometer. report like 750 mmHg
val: 703 mmHg
